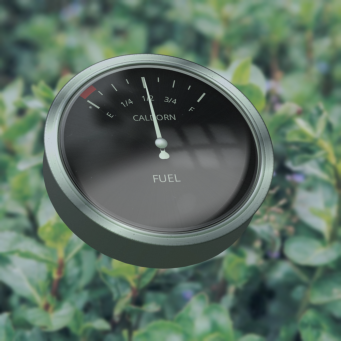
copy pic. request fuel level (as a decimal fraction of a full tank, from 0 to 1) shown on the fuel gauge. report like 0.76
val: 0.5
